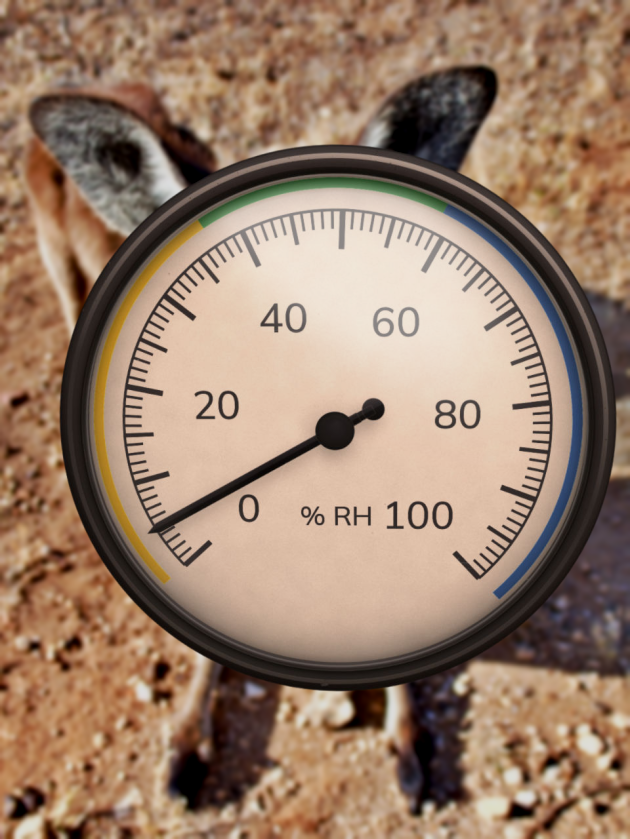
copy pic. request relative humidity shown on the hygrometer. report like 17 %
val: 5 %
